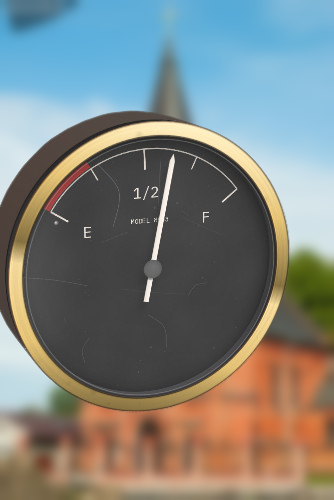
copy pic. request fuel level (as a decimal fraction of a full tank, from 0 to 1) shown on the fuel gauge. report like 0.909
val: 0.625
